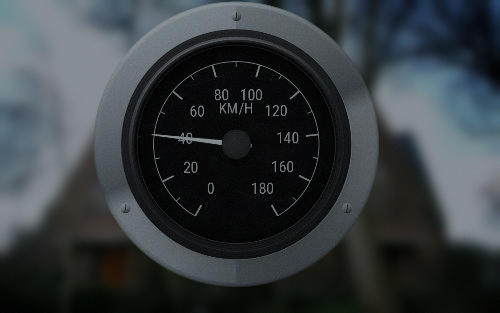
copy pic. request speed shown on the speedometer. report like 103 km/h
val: 40 km/h
